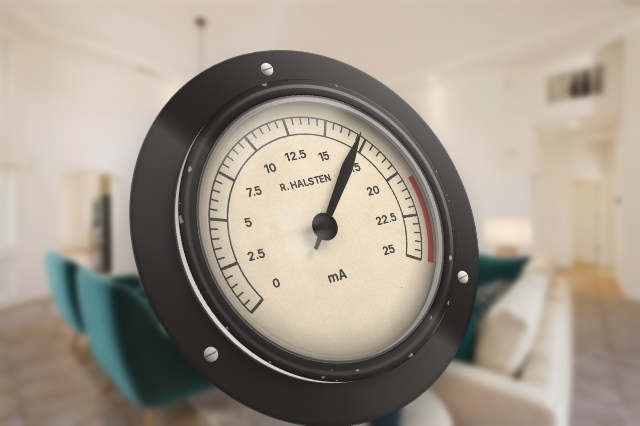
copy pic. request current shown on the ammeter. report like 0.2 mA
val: 17 mA
